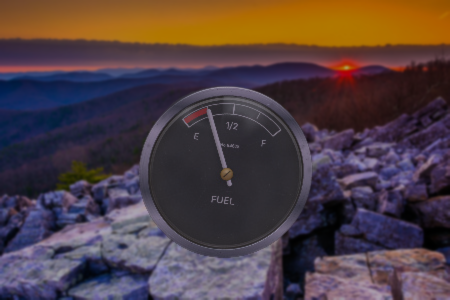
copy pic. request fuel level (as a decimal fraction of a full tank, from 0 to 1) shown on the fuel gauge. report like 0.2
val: 0.25
